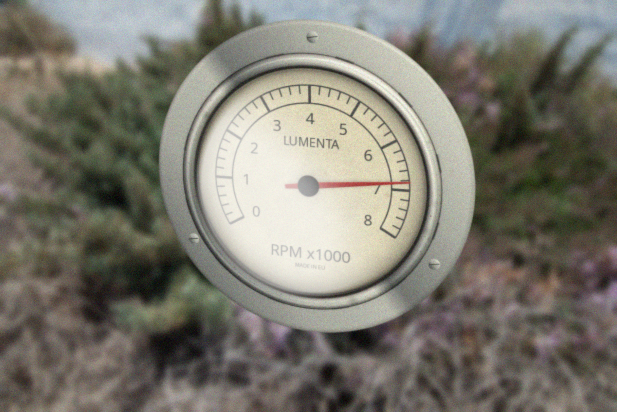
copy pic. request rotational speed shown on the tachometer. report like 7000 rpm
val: 6800 rpm
